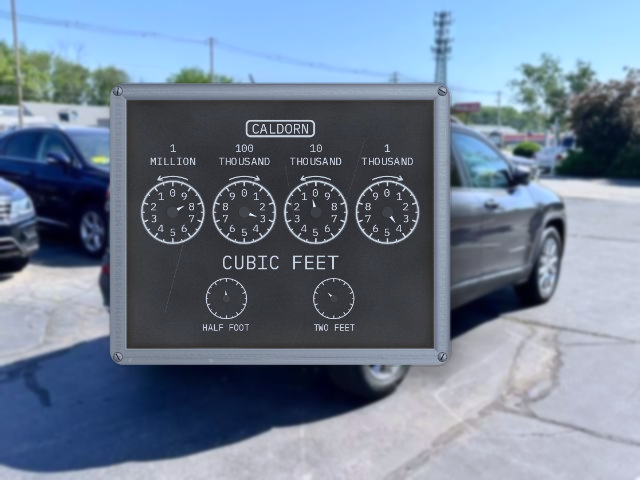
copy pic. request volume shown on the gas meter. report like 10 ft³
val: 830400 ft³
